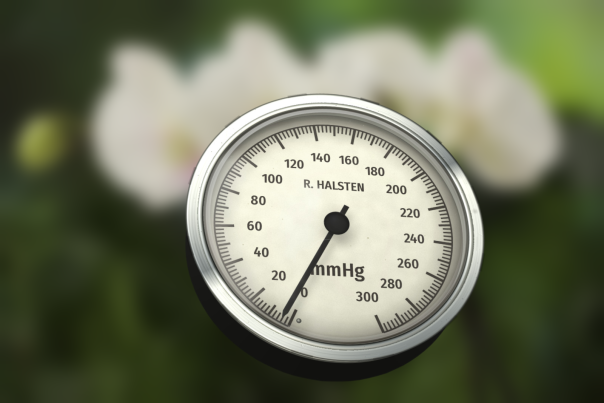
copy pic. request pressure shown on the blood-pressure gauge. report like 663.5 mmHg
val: 4 mmHg
